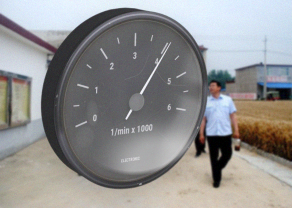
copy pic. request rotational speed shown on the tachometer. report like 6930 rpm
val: 4000 rpm
